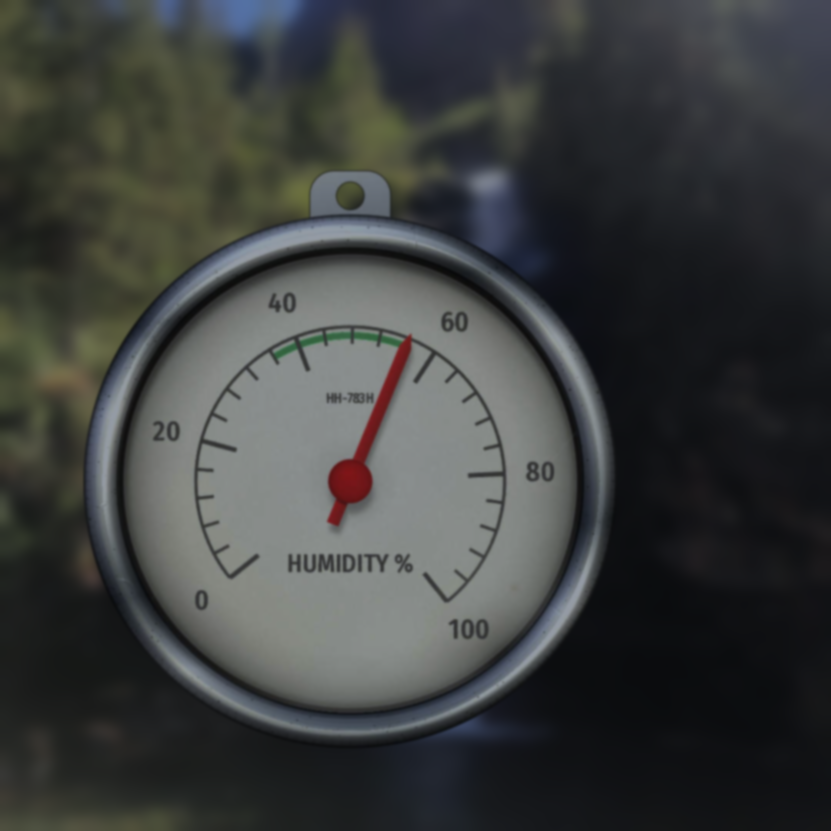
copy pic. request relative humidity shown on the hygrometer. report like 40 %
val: 56 %
